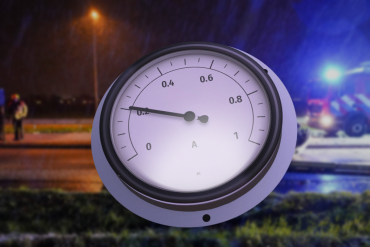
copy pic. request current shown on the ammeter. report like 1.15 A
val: 0.2 A
